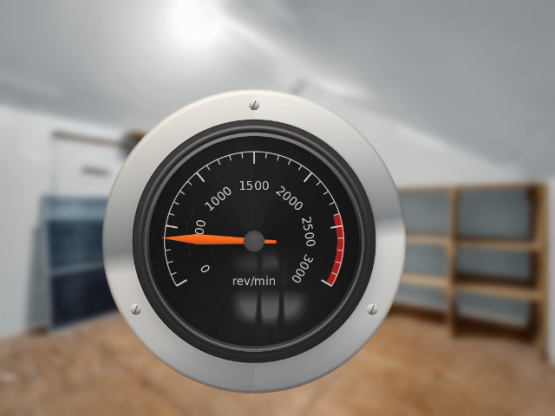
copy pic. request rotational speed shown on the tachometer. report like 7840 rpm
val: 400 rpm
